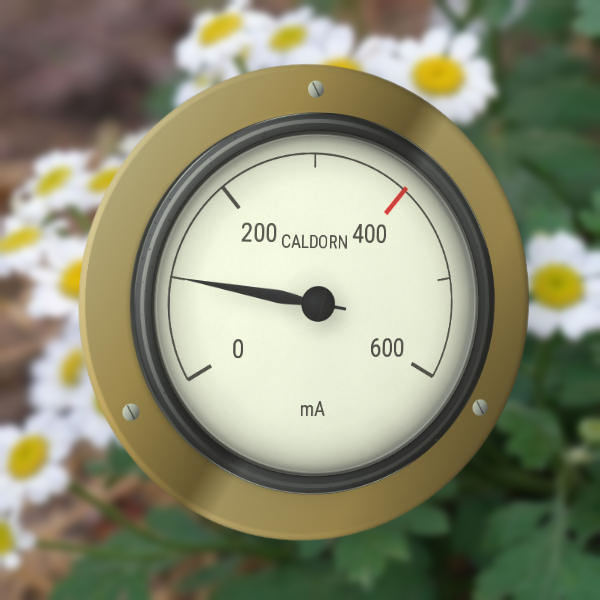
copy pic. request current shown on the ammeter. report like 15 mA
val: 100 mA
